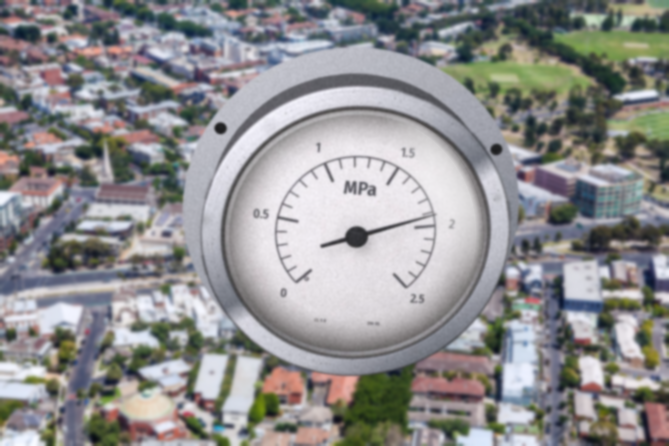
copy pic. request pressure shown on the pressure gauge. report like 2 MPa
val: 1.9 MPa
